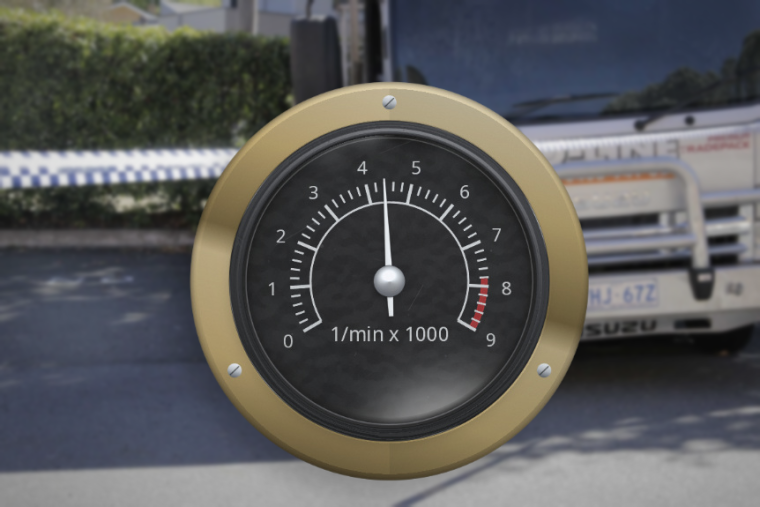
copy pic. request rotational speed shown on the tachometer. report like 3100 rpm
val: 4400 rpm
